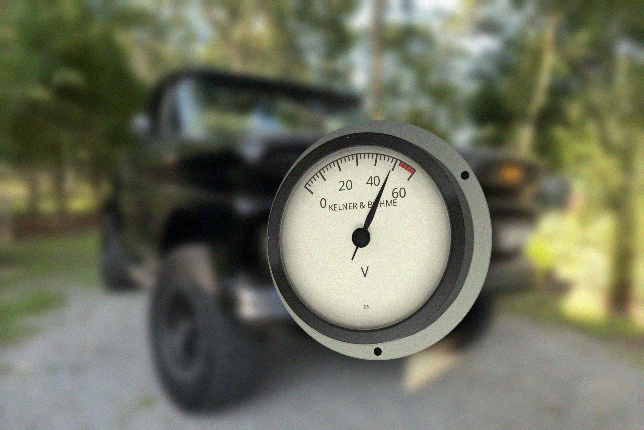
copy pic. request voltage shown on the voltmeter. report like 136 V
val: 50 V
